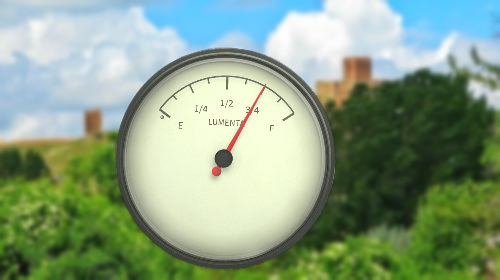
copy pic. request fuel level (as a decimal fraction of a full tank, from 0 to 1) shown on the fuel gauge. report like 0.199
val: 0.75
